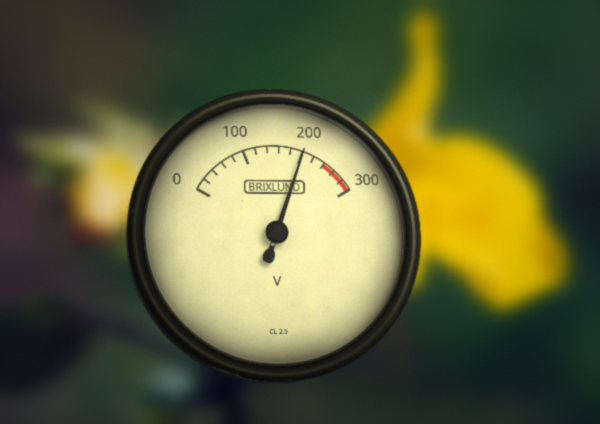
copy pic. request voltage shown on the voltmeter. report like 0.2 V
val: 200 V
